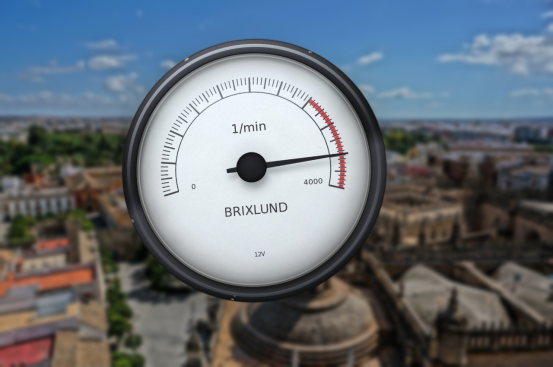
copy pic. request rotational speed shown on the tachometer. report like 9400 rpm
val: 3600 rpm
